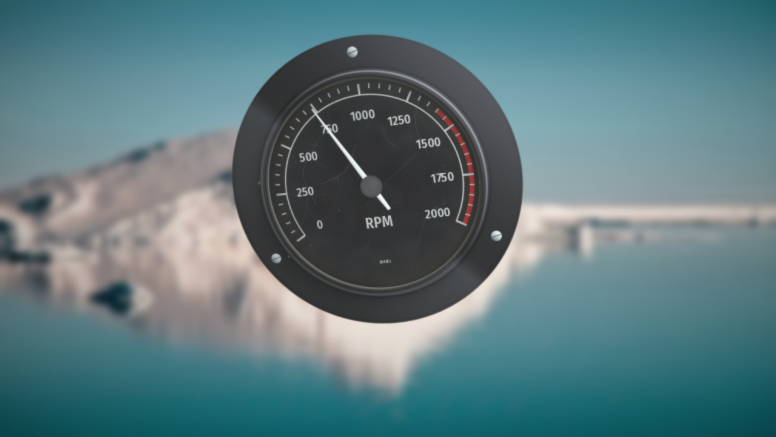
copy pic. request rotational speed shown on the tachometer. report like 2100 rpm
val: 750 rpm
